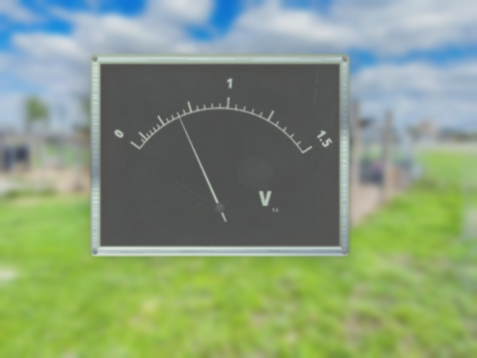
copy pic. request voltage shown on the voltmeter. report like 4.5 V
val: 0.65 V
